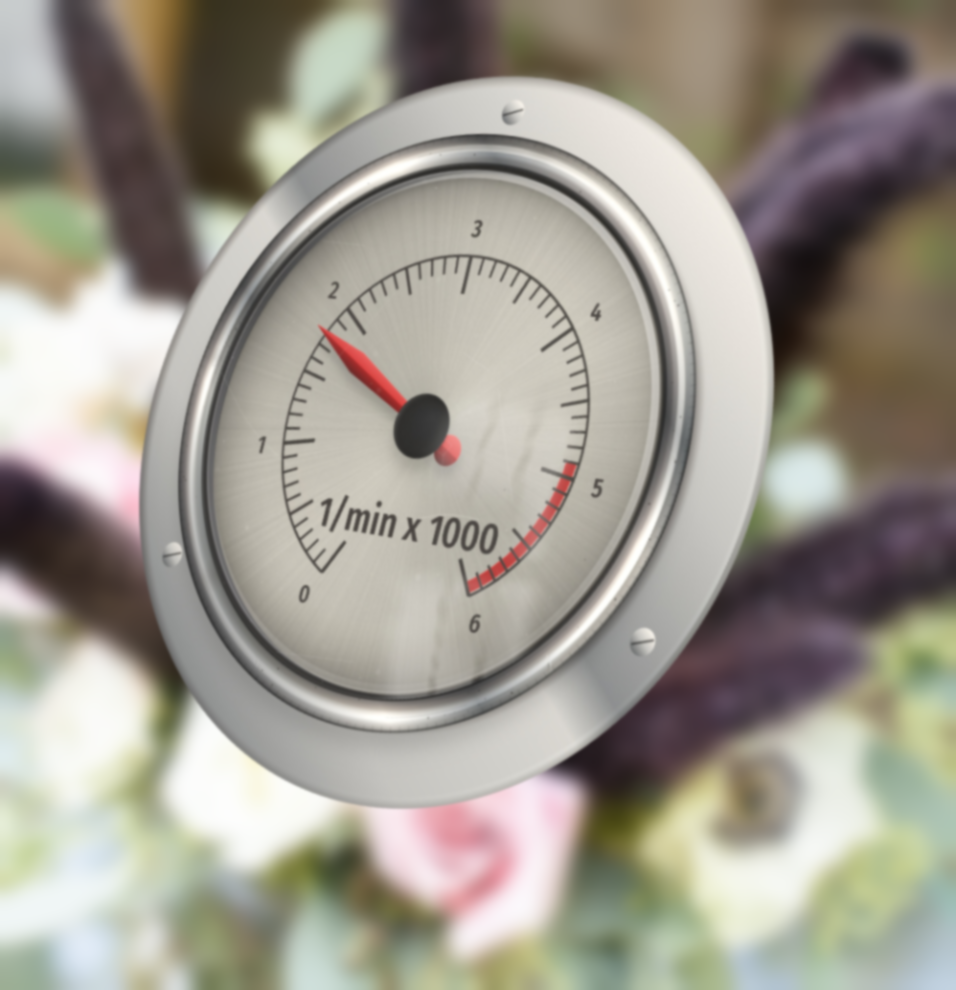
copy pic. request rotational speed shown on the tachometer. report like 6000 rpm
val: 1800 rpm
